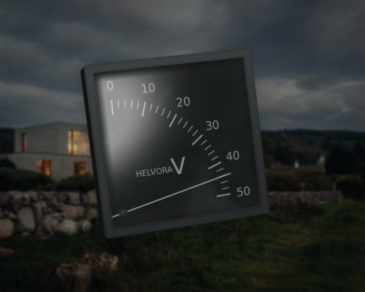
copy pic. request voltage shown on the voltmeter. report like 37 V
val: 44 V
